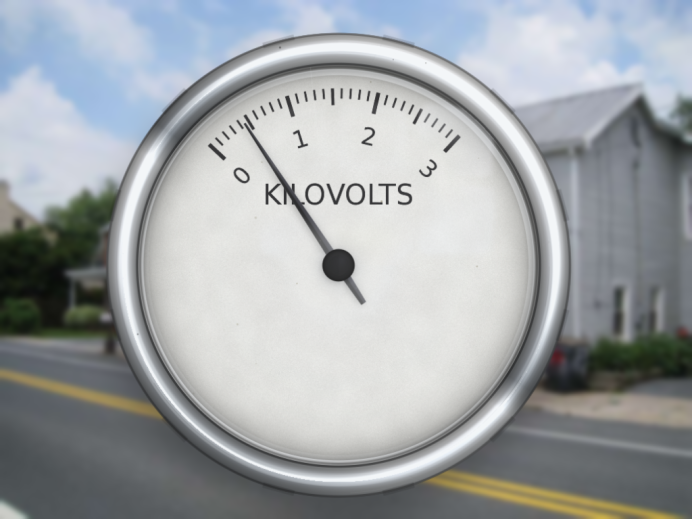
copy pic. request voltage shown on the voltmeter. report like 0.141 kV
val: 0.45 kV
